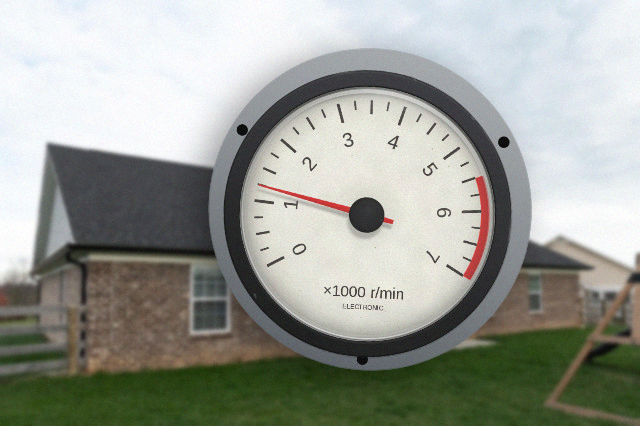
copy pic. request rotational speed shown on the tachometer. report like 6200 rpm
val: 1250 rpm
